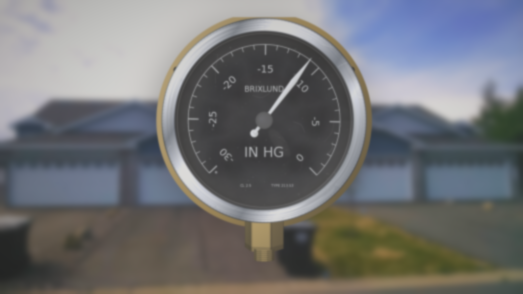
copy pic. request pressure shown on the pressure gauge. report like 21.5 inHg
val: -11 inHg
